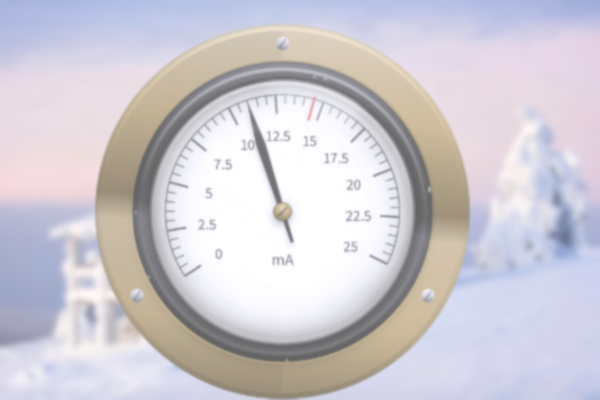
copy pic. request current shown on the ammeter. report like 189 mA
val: 11 mA
